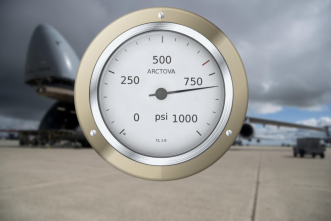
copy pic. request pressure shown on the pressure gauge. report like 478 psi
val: 800 psi
